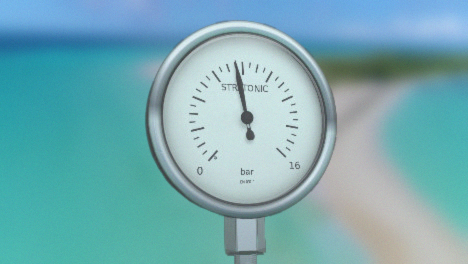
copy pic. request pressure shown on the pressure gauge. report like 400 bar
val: 7.5 bar
